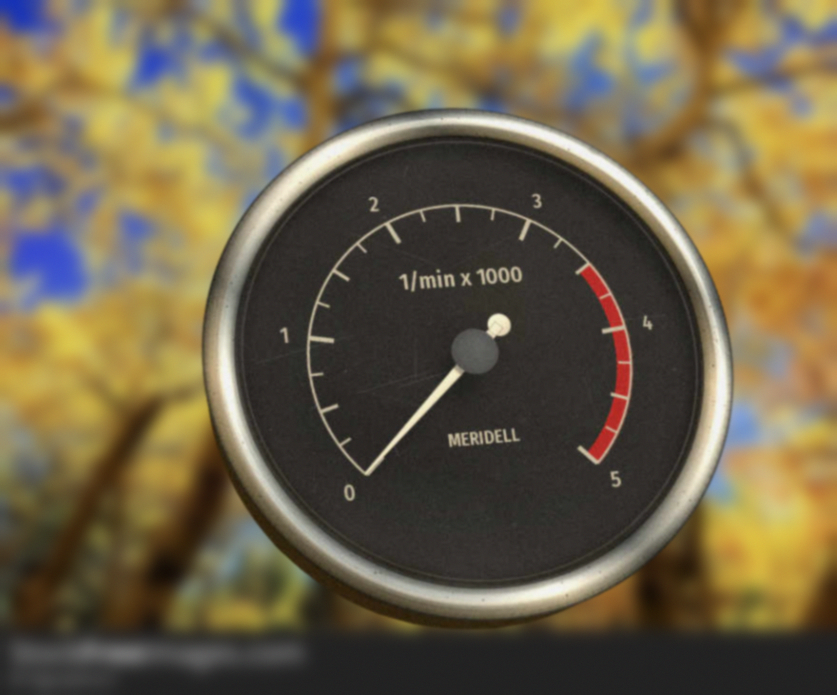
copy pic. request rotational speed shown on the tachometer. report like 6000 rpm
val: 0 rpm
